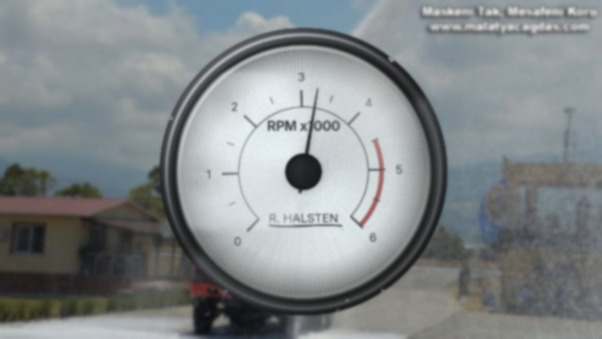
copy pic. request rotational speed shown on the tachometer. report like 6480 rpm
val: 3250 rpm
